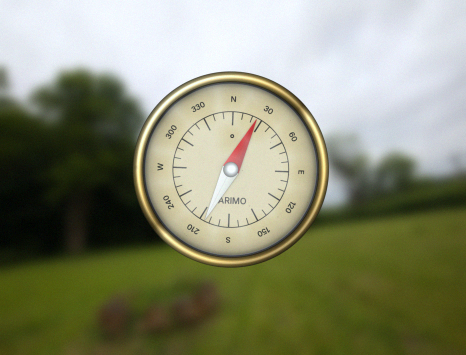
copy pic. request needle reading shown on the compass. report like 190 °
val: 25 °
